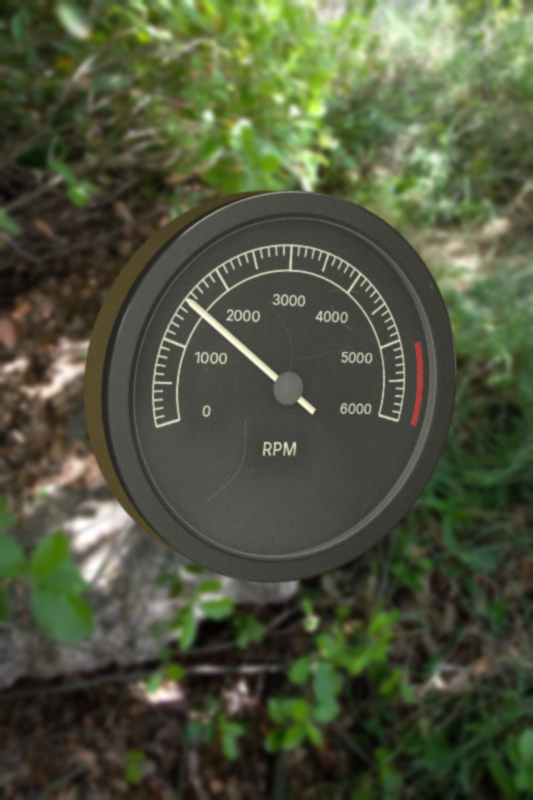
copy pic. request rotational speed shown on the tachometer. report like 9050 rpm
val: 1500 rpm
